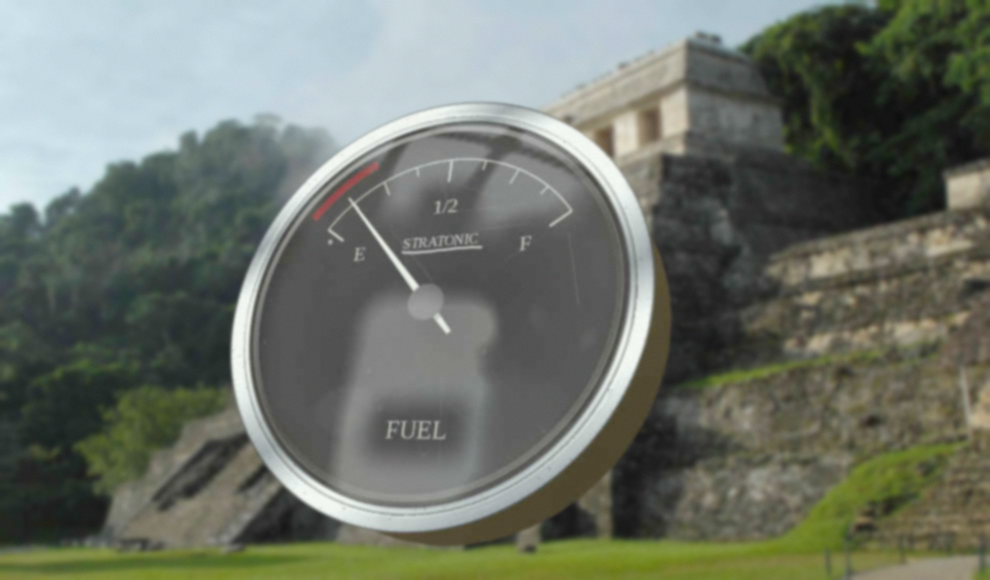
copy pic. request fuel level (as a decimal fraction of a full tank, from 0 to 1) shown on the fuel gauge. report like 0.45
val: 0.125
